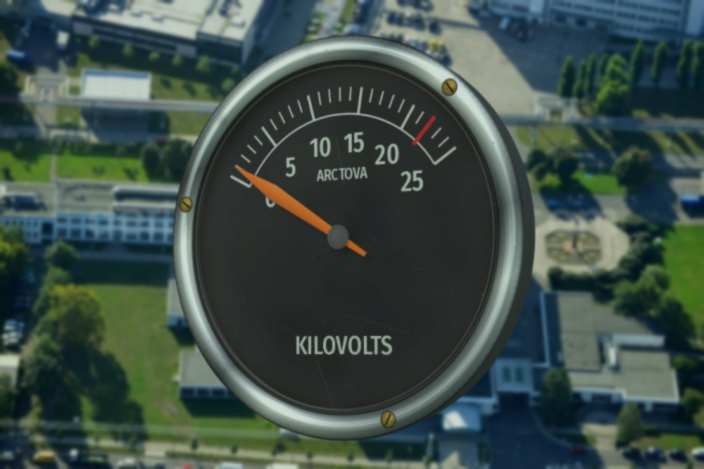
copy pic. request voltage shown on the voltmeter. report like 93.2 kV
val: 1 kV
